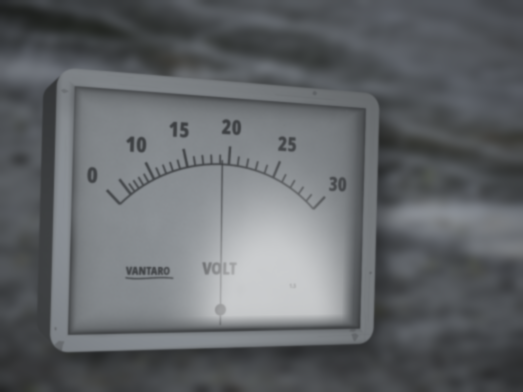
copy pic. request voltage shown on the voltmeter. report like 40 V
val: 19 V
